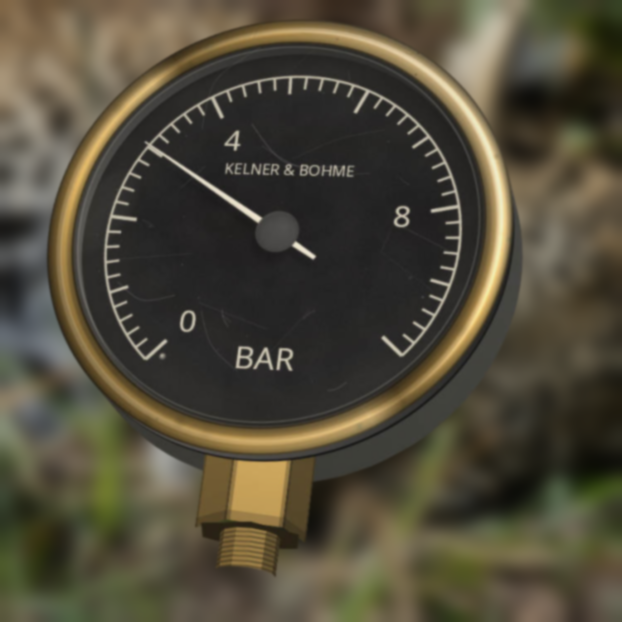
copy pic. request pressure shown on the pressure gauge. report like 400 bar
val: 3 bar
